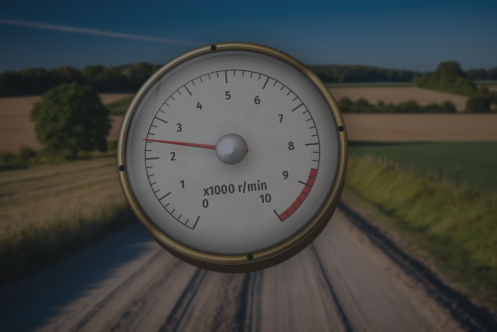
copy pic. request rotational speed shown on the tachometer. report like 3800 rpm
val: 2400 rpm
